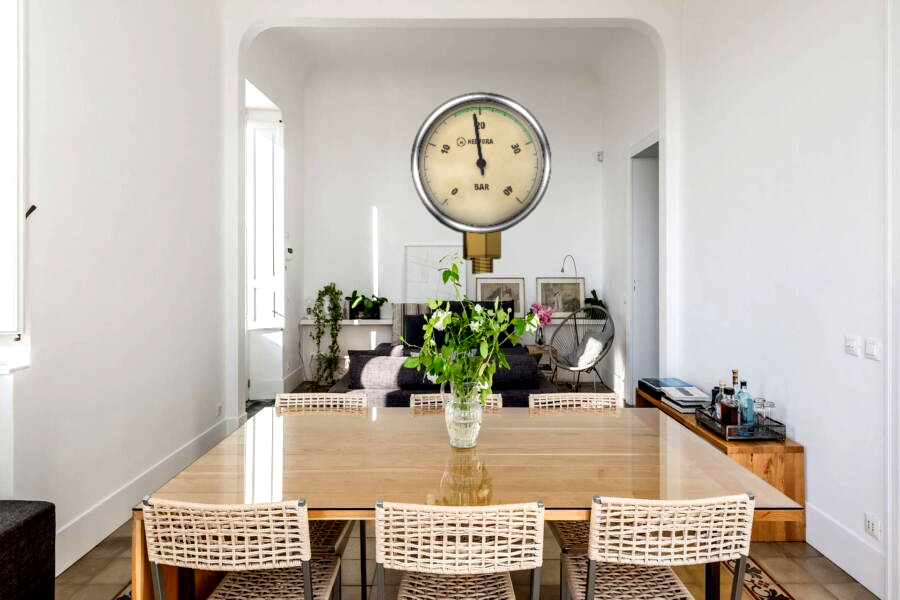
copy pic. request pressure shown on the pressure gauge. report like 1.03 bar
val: 19 bar
